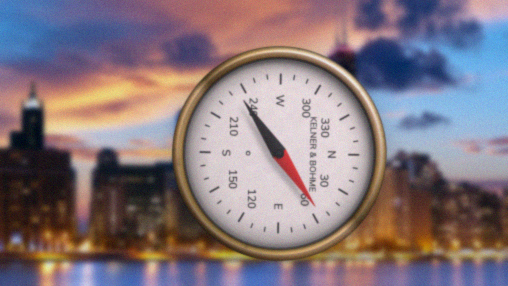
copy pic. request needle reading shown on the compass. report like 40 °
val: 55 °
